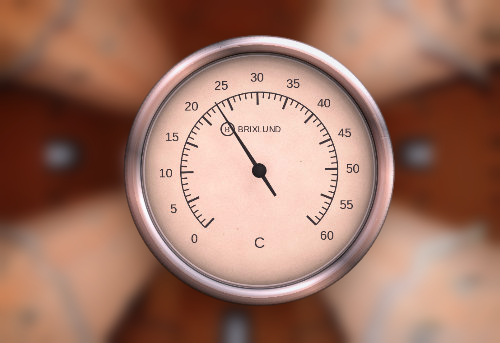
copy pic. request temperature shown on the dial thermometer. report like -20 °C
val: 23 °C
